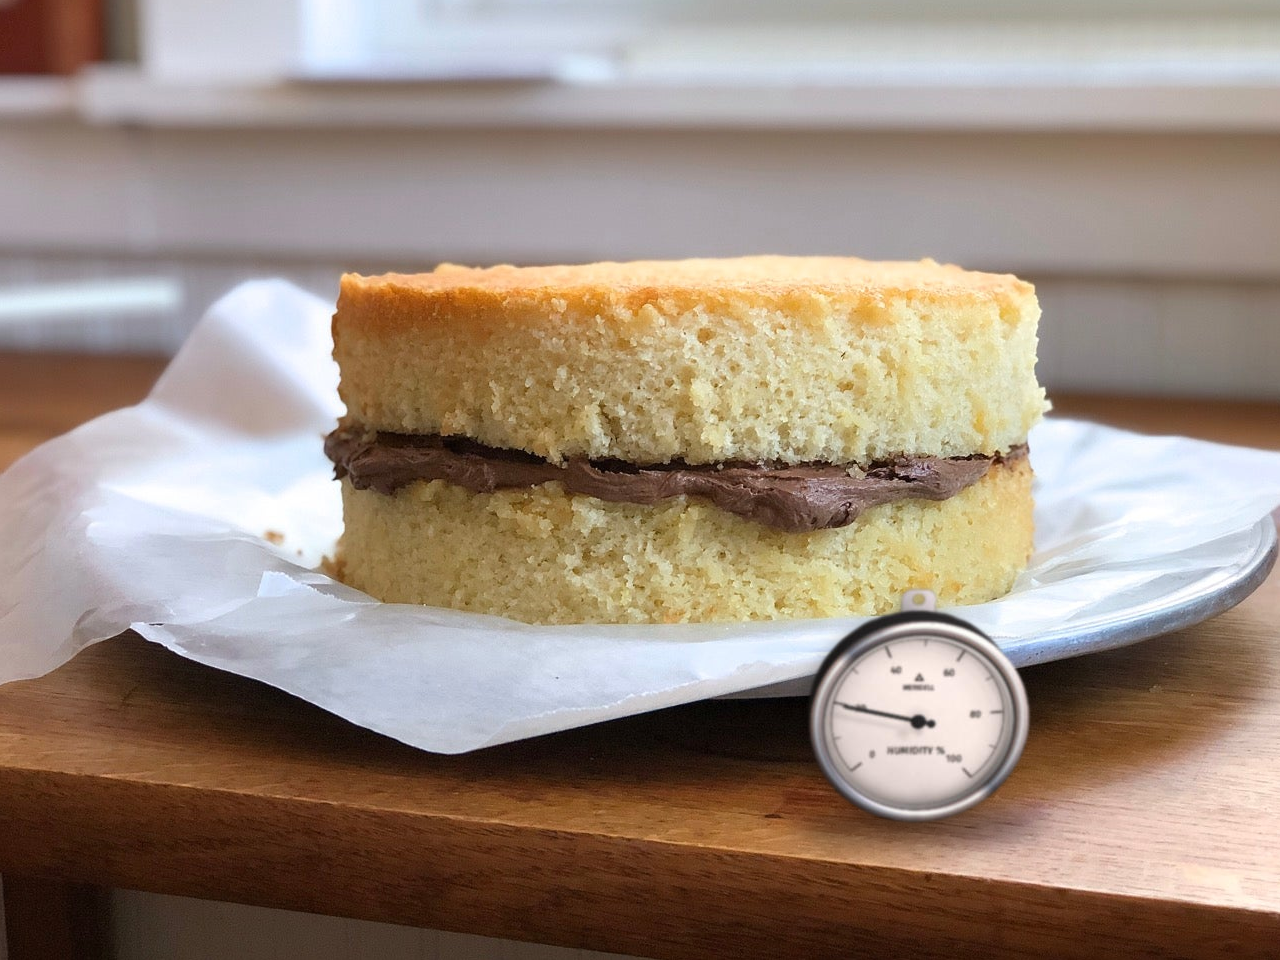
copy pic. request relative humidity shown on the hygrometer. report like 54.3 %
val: 20 %
